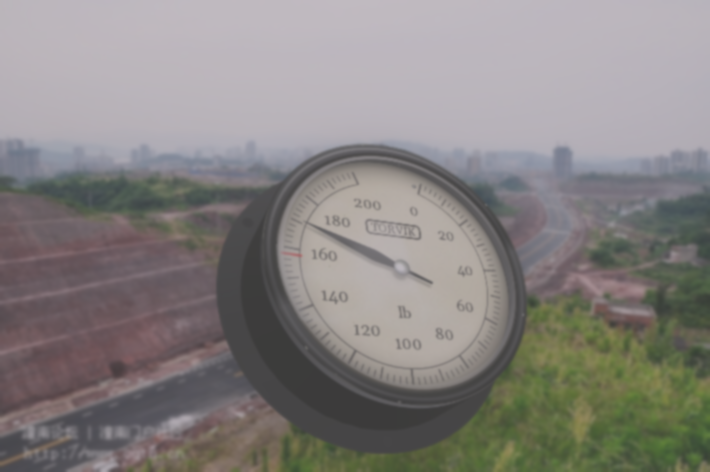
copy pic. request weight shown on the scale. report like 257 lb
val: 170 lb
